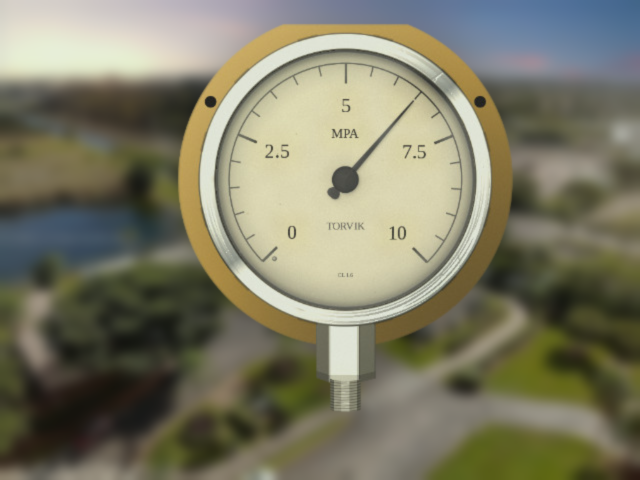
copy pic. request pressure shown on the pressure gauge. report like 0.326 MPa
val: 6.5 MPa
